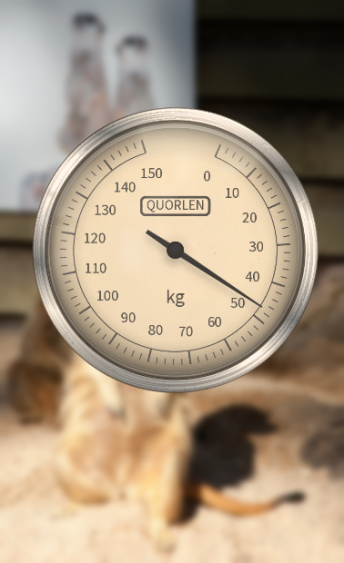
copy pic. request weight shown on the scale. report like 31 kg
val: 47 kg
